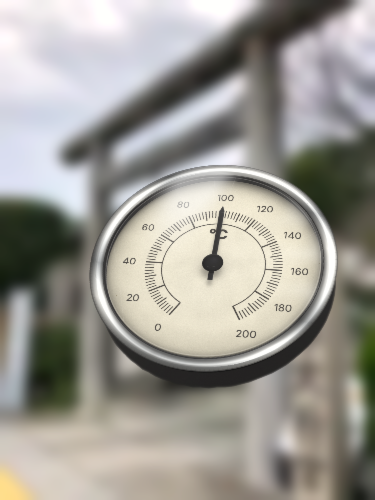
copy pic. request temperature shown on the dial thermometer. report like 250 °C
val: 100 °C
